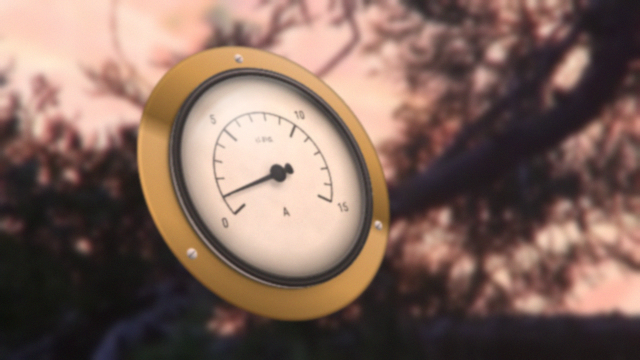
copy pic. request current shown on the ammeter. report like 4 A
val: 1 A
